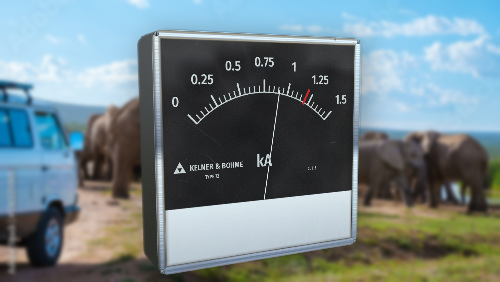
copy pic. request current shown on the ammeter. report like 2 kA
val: 0.9 kA
